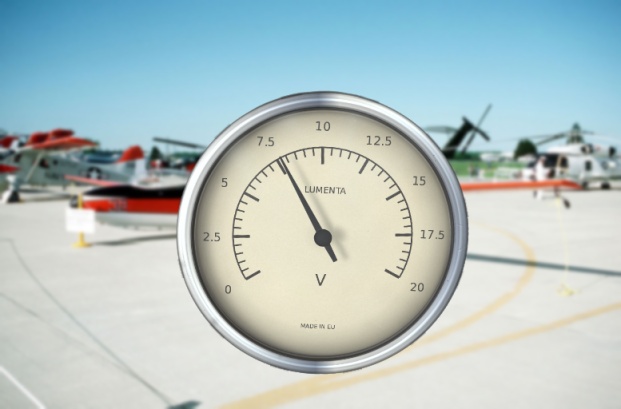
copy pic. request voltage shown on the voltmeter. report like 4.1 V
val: 7.75 V
